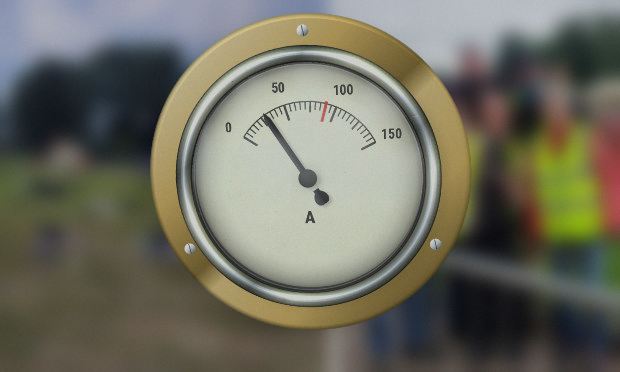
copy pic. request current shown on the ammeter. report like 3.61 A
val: 30 A
